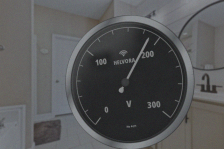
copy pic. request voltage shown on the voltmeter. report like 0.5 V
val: 190 V
